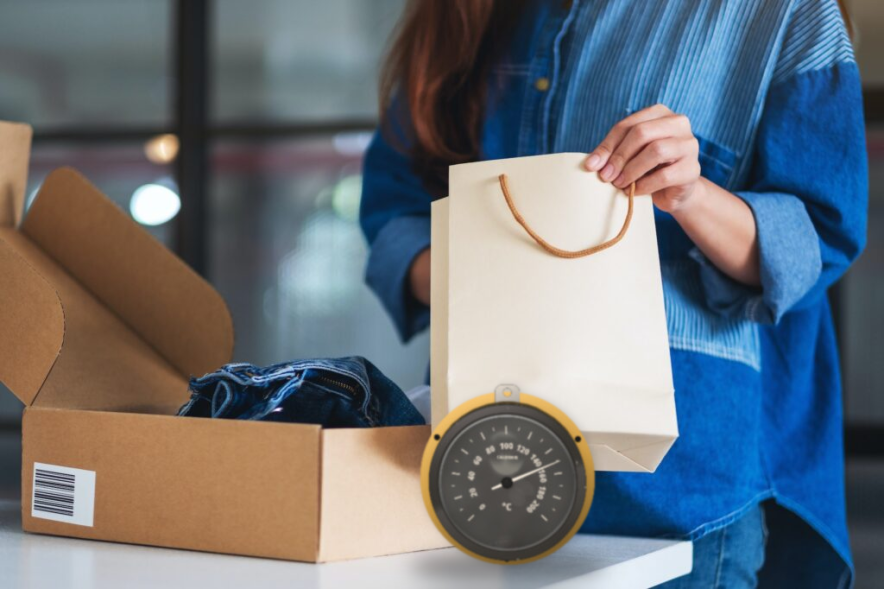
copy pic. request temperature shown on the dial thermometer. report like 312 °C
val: 150 °C
